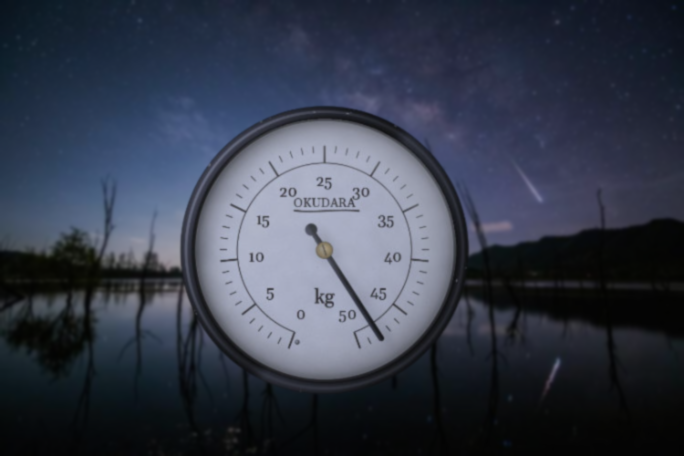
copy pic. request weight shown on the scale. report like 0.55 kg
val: 48 kg
